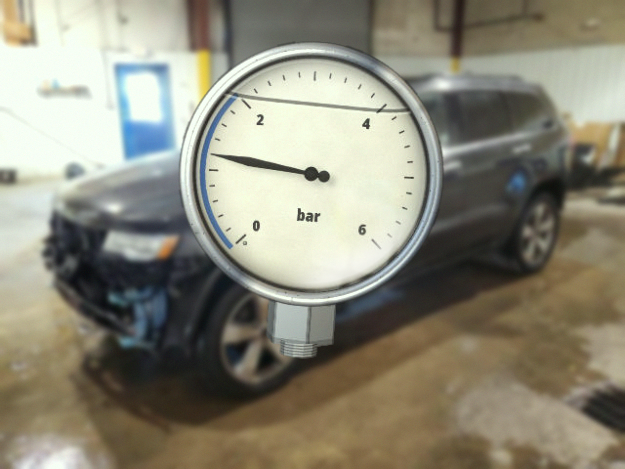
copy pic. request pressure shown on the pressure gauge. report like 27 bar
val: 1.2 bar
